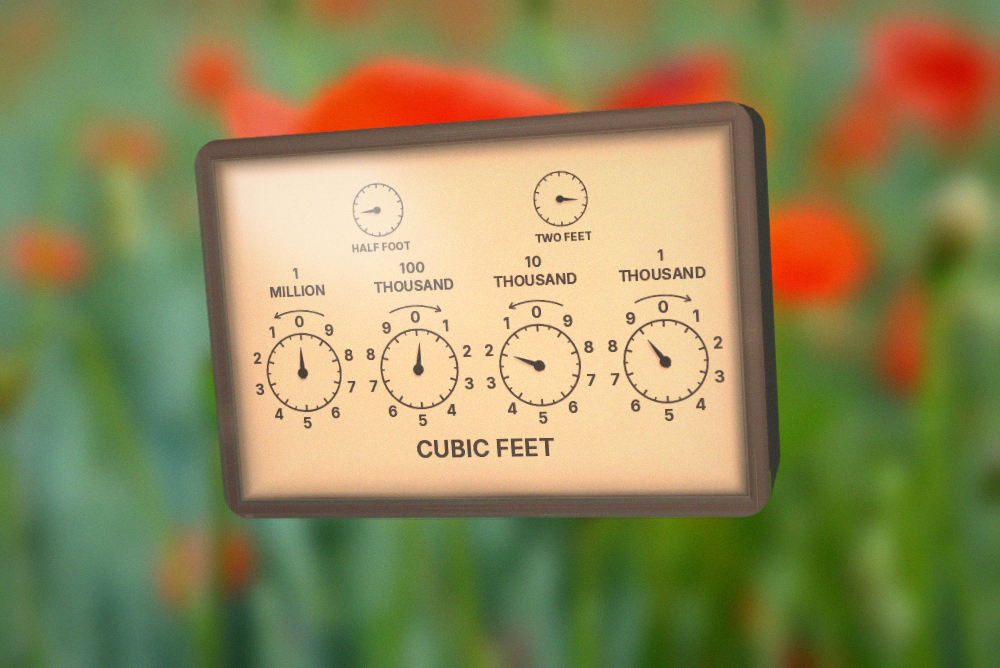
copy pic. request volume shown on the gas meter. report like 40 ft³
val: 1900 ft³
